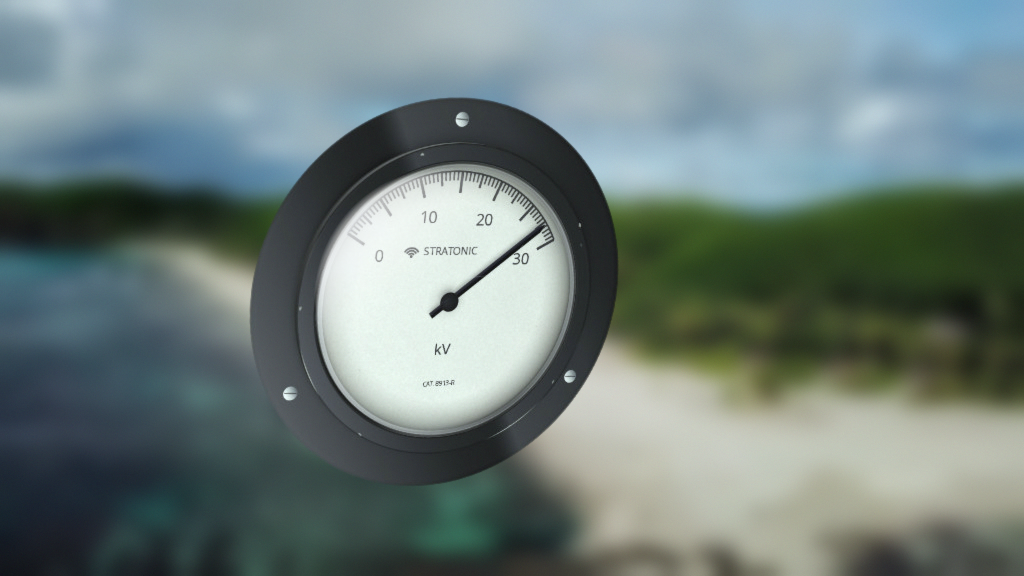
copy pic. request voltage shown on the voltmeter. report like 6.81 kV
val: 27.5 kV
